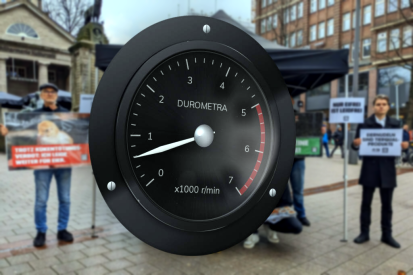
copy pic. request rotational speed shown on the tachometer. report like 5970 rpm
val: 600 rpm
